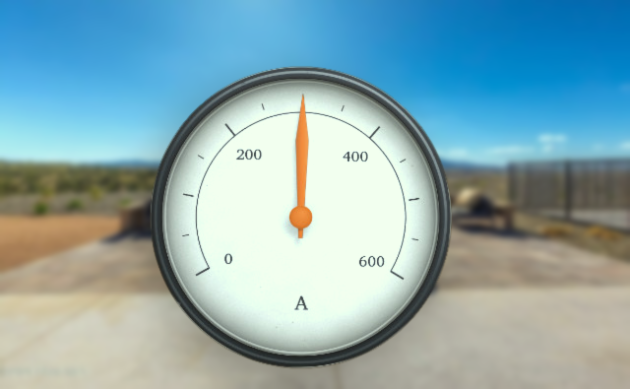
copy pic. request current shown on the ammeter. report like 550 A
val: 300 A
